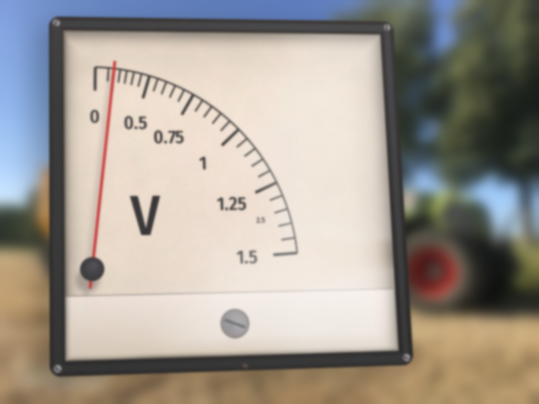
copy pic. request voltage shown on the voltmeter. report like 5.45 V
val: 0.25 V
